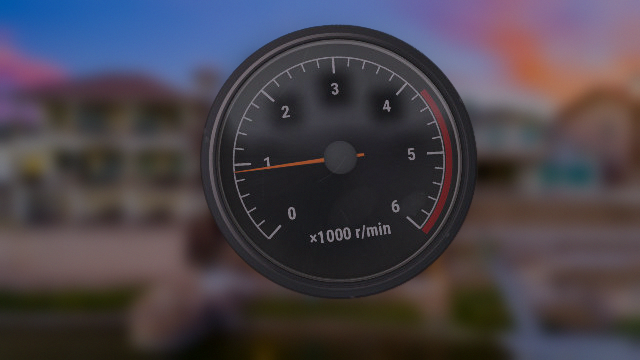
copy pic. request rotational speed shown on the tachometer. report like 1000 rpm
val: 900 rpm
